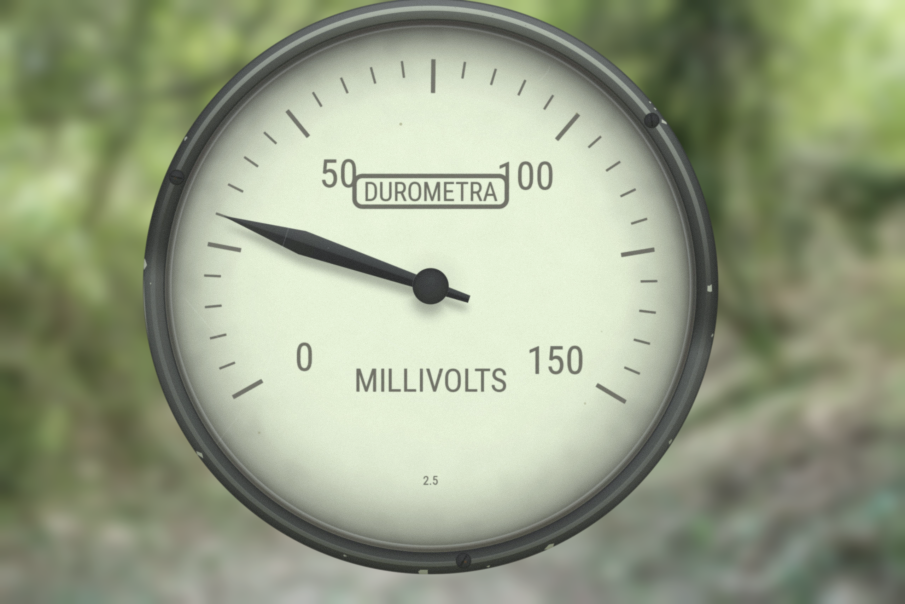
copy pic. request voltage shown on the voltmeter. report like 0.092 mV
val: 30 mV
